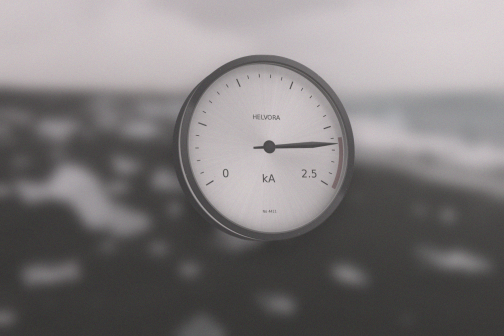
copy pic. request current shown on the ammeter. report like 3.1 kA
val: 2.15 kA
